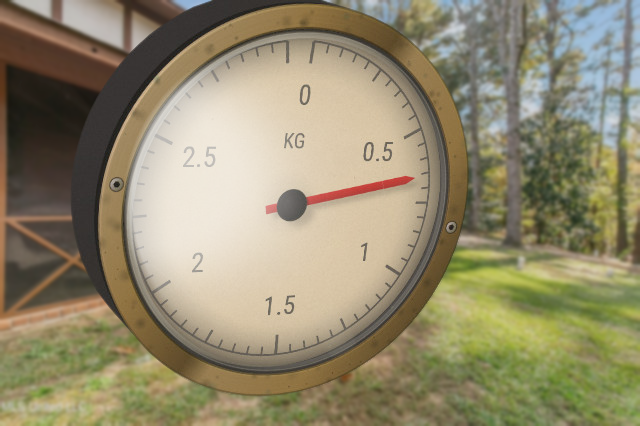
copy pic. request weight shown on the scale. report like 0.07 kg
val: 0.65 kg
